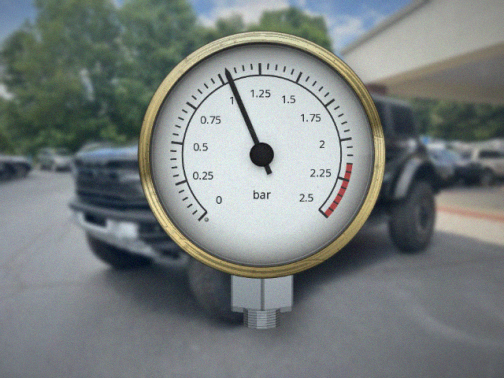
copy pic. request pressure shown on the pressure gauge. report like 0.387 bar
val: 1.05 bar
